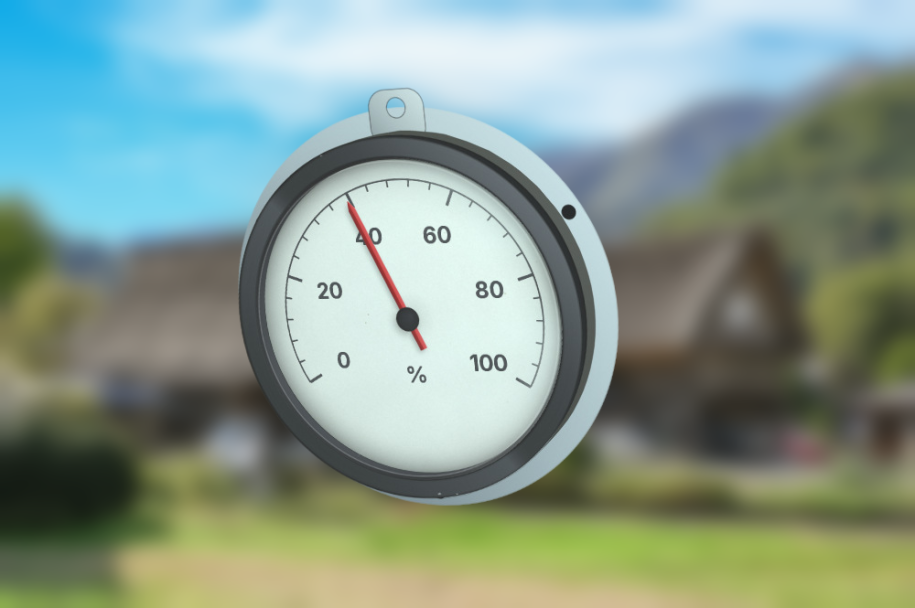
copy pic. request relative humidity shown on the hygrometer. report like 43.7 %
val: 40 %
